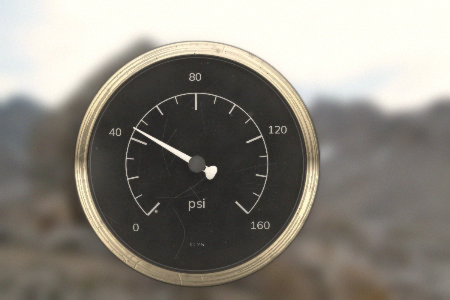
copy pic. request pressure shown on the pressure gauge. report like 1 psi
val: 45 psi
